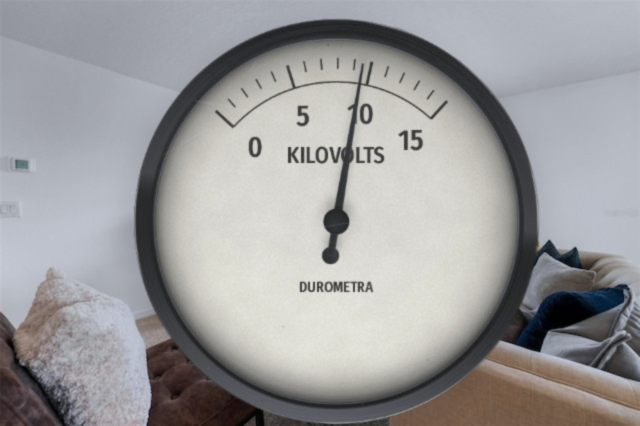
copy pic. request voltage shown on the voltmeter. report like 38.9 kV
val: 9.5 kV
